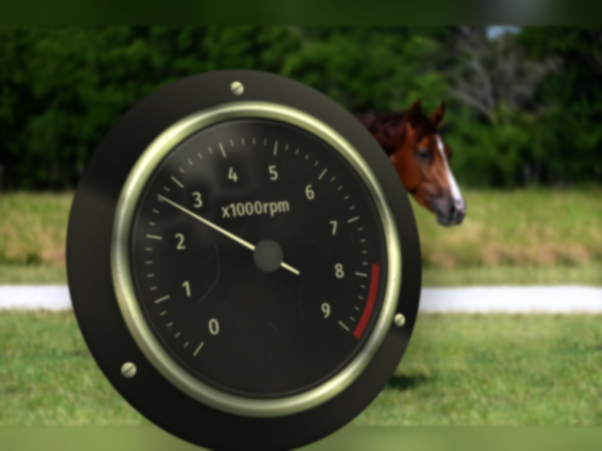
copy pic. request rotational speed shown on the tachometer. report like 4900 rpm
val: 2600 rpm
